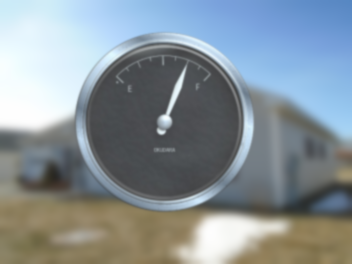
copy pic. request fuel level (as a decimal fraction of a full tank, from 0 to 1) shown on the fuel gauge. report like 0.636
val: 0.75
